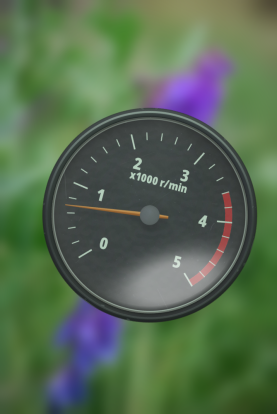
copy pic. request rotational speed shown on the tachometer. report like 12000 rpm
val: 700 rpm
